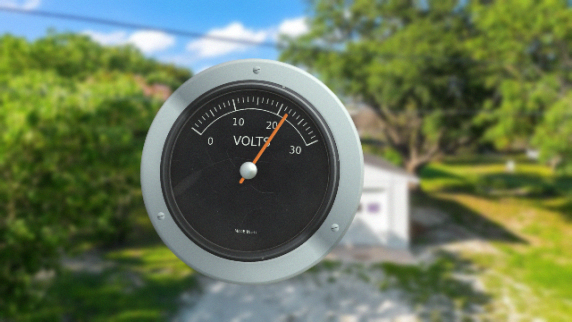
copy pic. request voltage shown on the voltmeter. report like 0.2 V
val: 22 V
